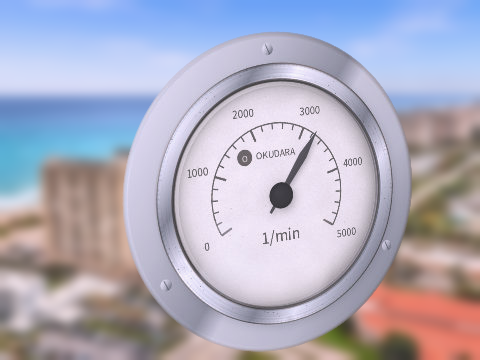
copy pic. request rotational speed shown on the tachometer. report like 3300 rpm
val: 3200 rpm
